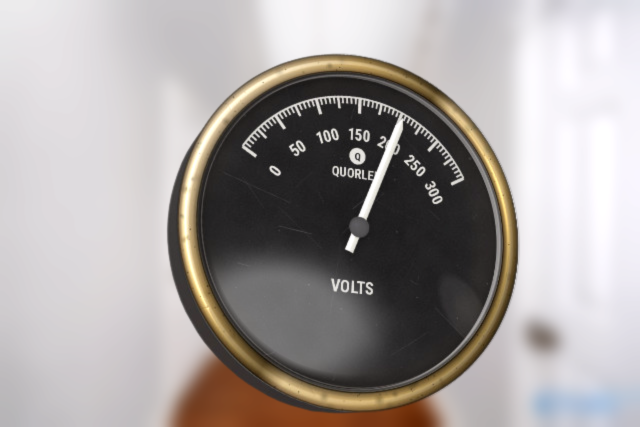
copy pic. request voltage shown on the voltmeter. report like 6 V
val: 200 V
